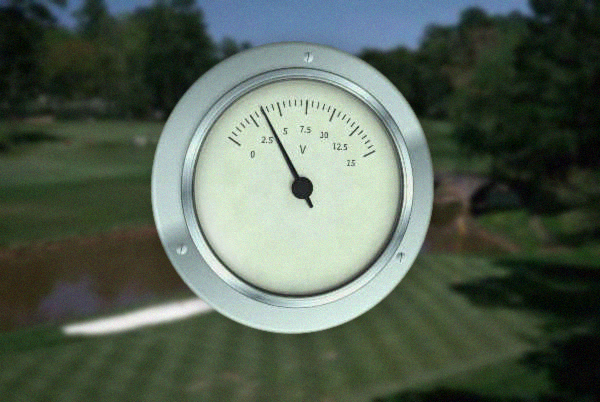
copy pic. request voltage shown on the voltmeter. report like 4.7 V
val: 3.5 V
